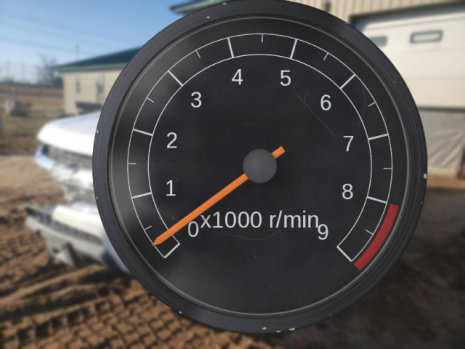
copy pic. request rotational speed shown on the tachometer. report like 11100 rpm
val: 250 rpm
